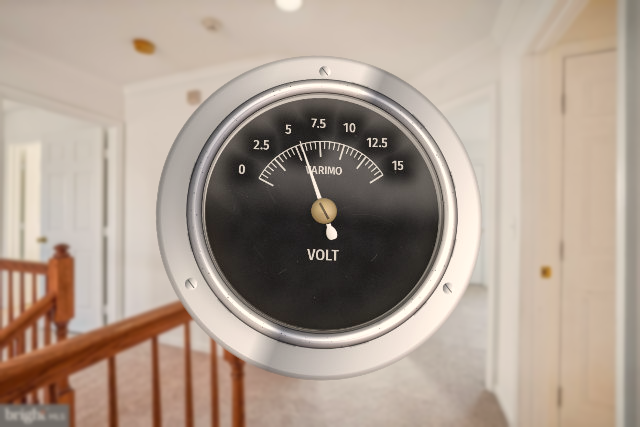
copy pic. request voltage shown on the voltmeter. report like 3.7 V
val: 5.5 V
